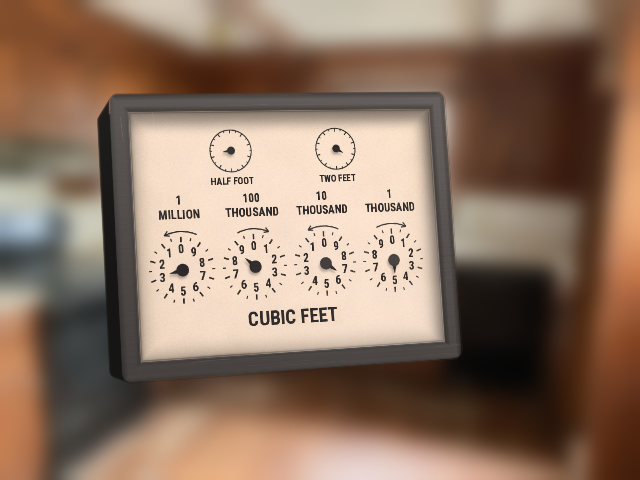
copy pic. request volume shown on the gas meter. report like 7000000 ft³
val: 286500 ft³
